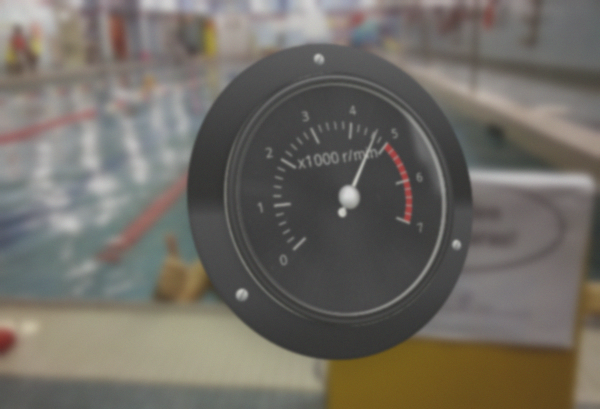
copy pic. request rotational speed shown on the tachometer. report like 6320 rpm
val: 4600 rpm
